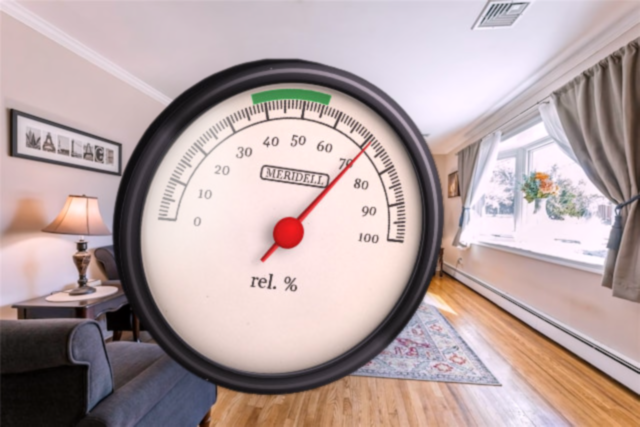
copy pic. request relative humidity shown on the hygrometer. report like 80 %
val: 70 %
